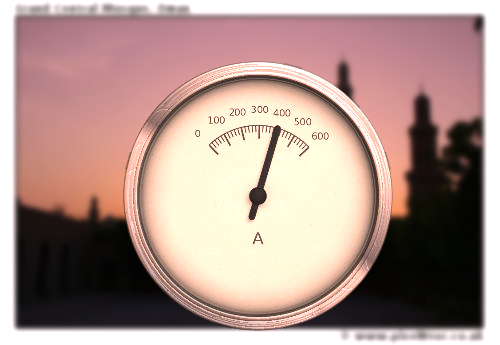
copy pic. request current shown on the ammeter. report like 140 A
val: 400 A
